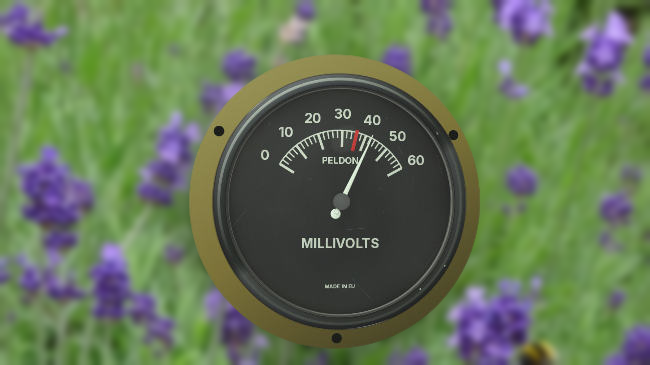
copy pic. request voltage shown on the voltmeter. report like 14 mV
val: 42 mV
